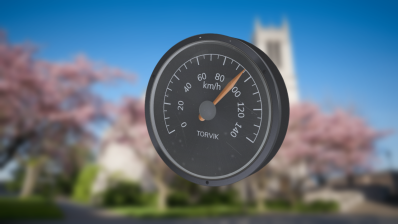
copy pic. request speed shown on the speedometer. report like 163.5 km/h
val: 95 km/h
